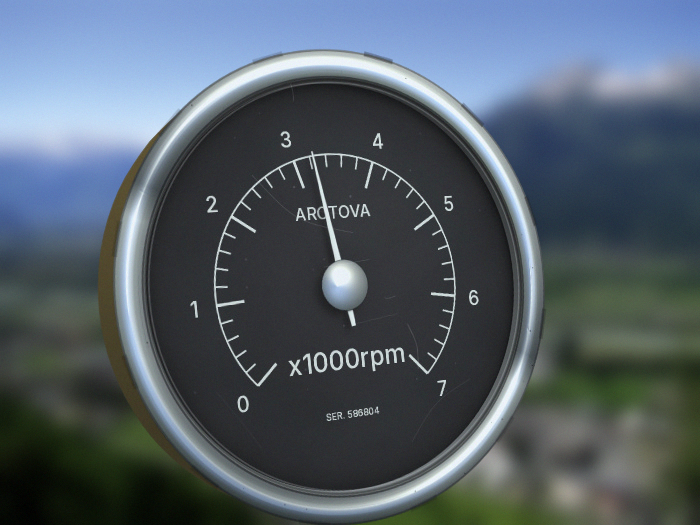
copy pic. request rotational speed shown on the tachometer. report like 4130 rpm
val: 3200 rpm
